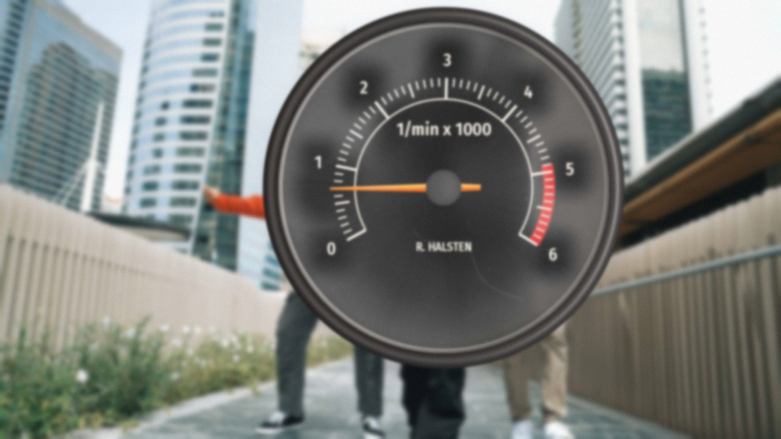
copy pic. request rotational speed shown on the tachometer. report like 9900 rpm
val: 700 rpm
